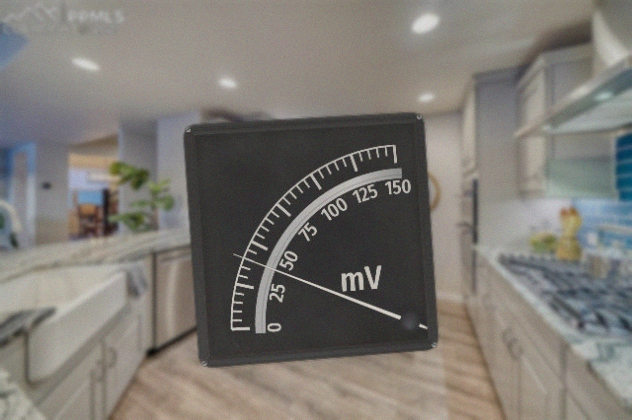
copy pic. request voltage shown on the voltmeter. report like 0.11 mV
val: 40 mV
